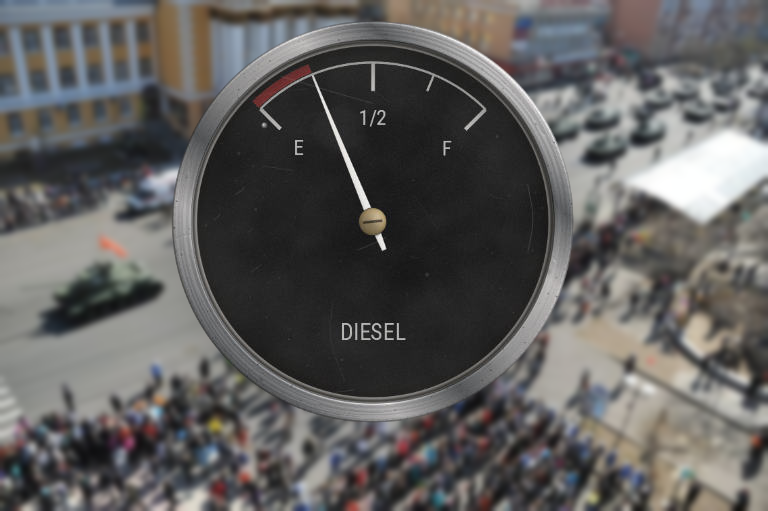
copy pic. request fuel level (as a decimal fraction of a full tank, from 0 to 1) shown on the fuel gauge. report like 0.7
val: 0.25
